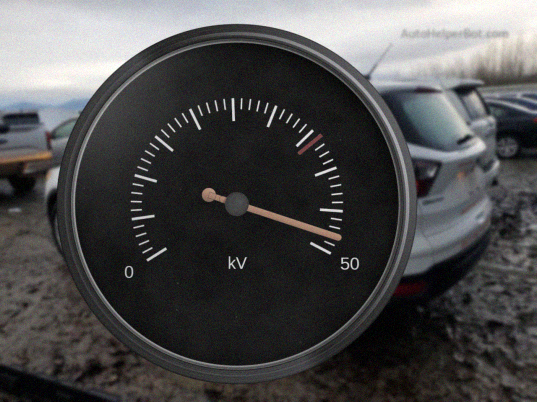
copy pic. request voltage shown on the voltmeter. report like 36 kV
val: 48 kV
